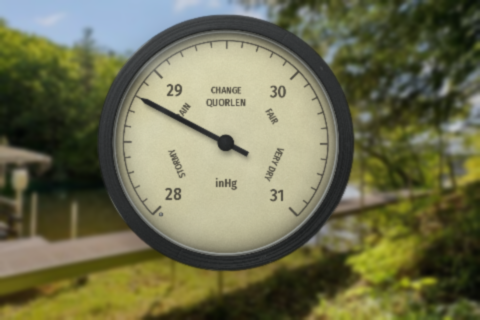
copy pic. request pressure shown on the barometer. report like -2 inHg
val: 28.8 inHg
